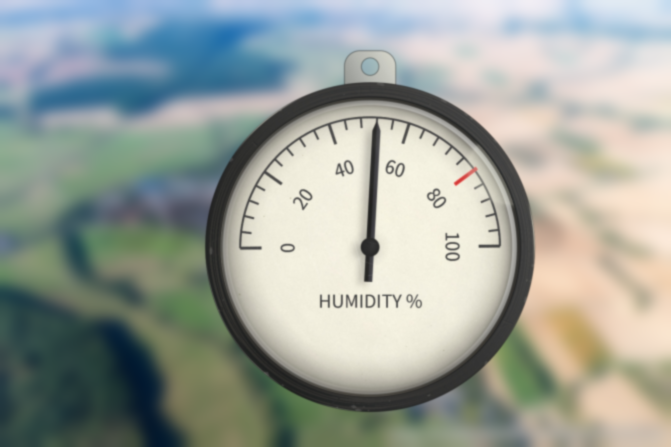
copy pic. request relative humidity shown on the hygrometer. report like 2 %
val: 52 %
